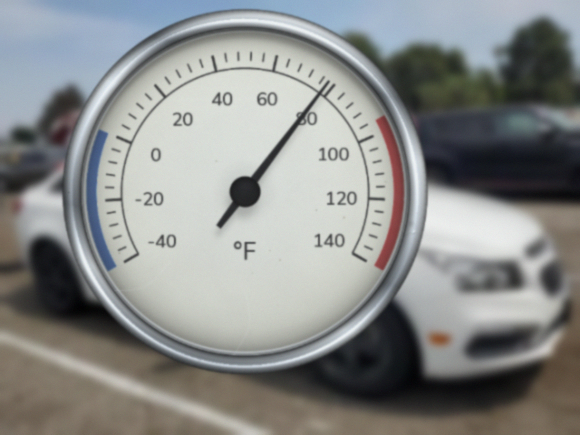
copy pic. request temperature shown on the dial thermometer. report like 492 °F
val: 78 °F
